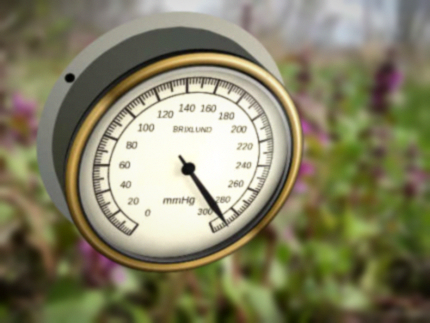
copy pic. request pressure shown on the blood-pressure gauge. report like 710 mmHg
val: 290 mmHg
